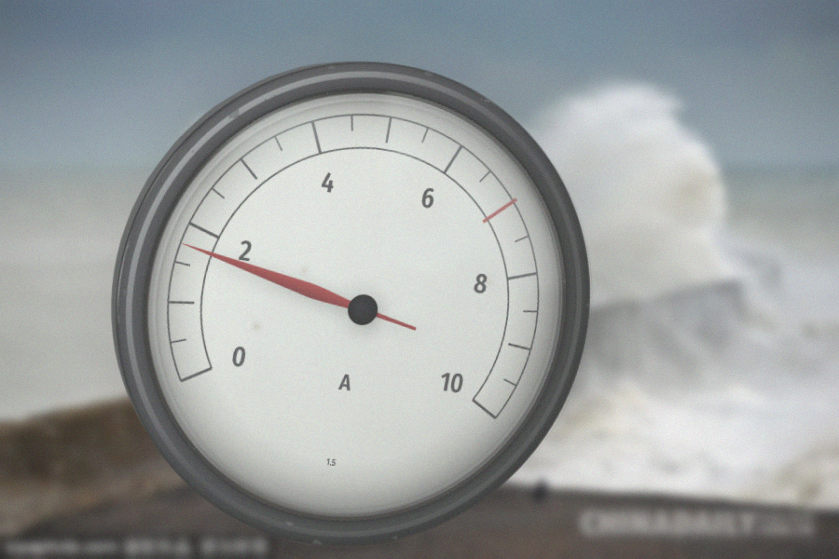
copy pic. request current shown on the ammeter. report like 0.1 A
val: 1.75 A
